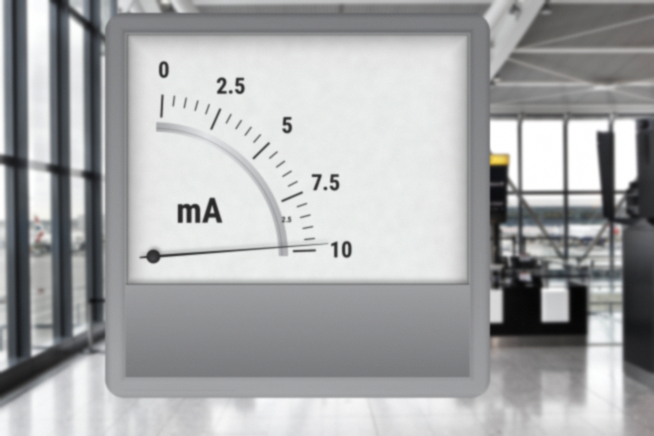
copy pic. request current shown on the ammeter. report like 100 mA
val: 9.75 mA
